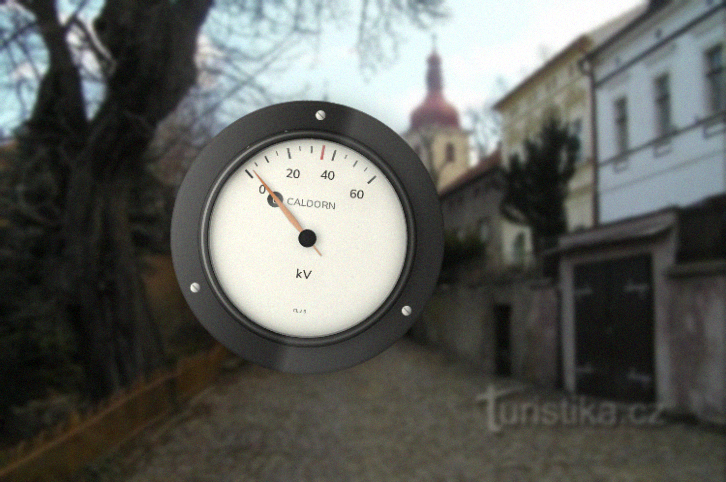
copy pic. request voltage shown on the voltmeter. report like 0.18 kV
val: 2.5 kV
